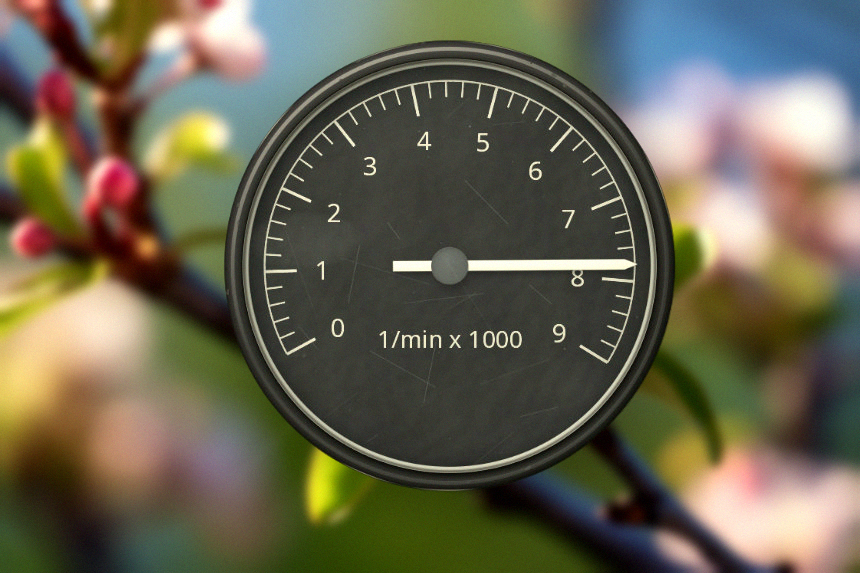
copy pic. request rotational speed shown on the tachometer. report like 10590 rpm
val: 7800 rpm
